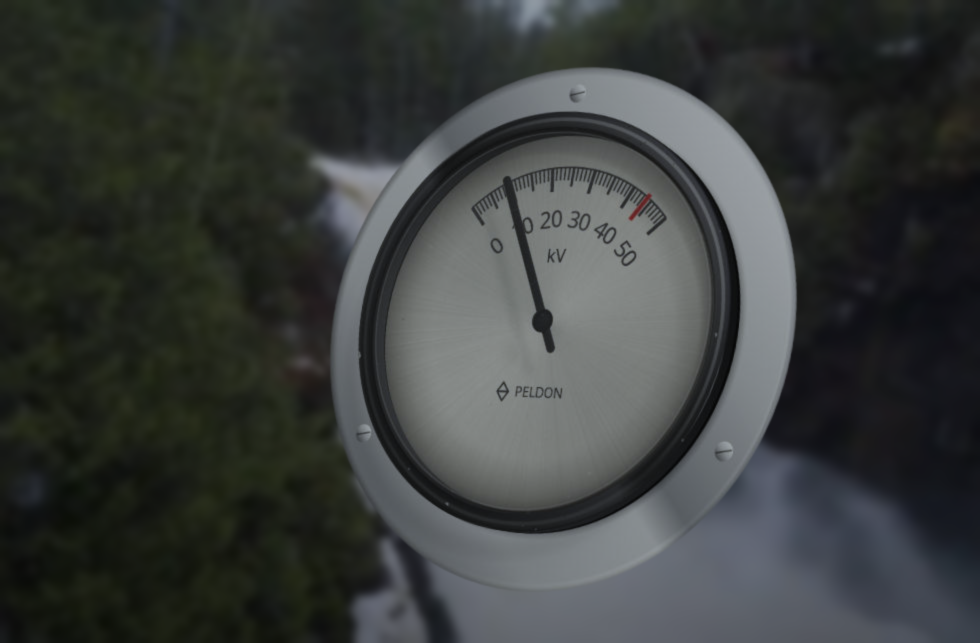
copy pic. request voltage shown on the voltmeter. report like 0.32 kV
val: 10 kV
